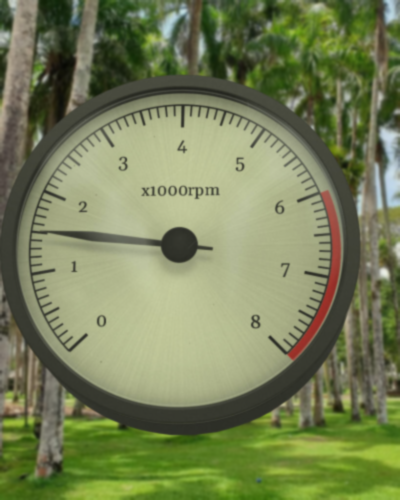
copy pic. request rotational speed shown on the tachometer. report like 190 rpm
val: 1500 rpm
